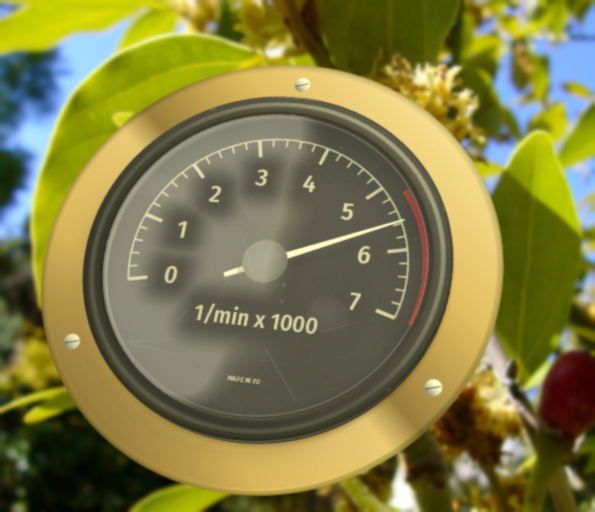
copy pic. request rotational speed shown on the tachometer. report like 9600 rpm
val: 5600 rpm
